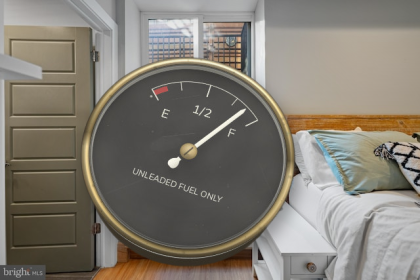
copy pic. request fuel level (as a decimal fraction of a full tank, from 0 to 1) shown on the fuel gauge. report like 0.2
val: 0.875
